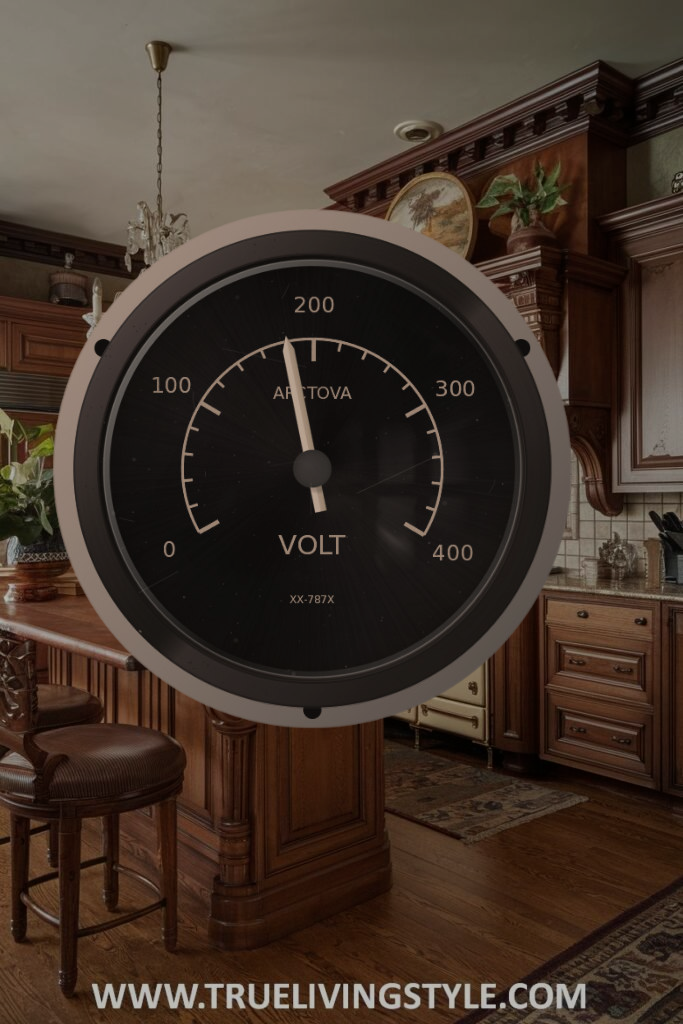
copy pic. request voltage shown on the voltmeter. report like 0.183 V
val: 180 V
